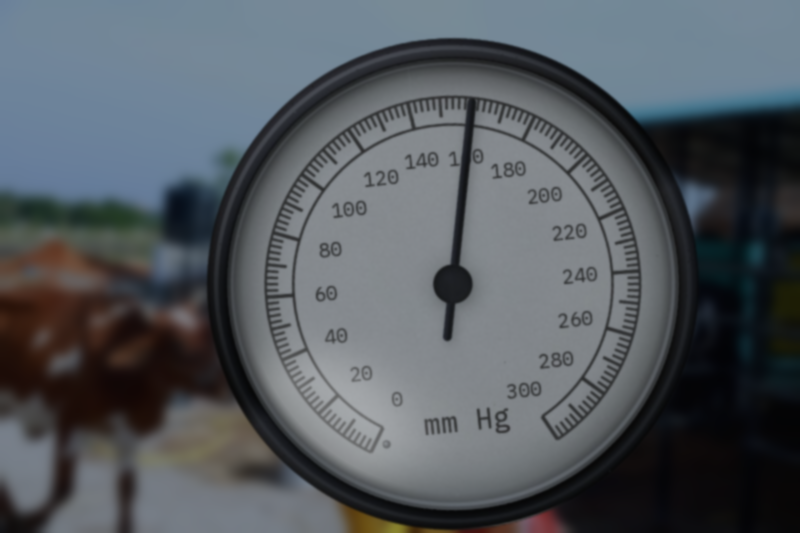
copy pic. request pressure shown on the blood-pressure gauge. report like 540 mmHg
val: 160 mmHg
